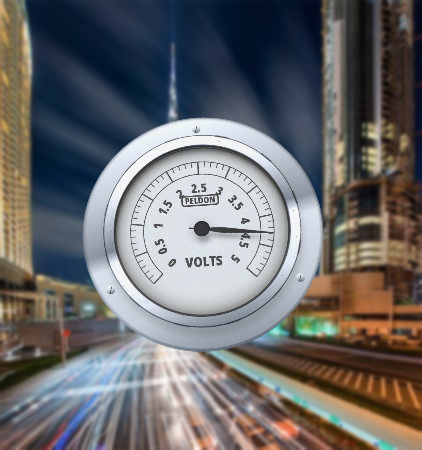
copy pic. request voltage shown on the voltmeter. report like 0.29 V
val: 4.3 V
